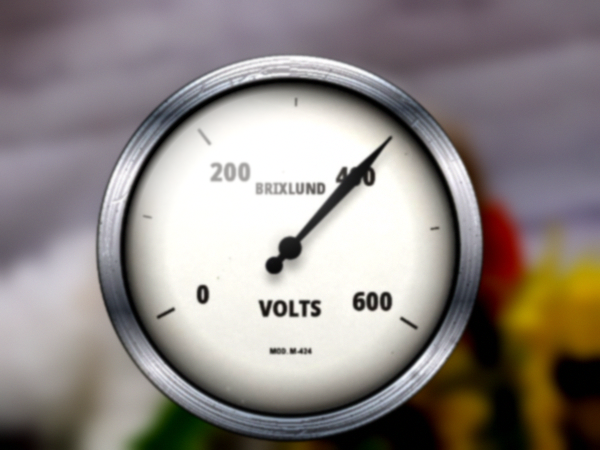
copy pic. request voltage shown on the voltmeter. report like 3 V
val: 400 V
